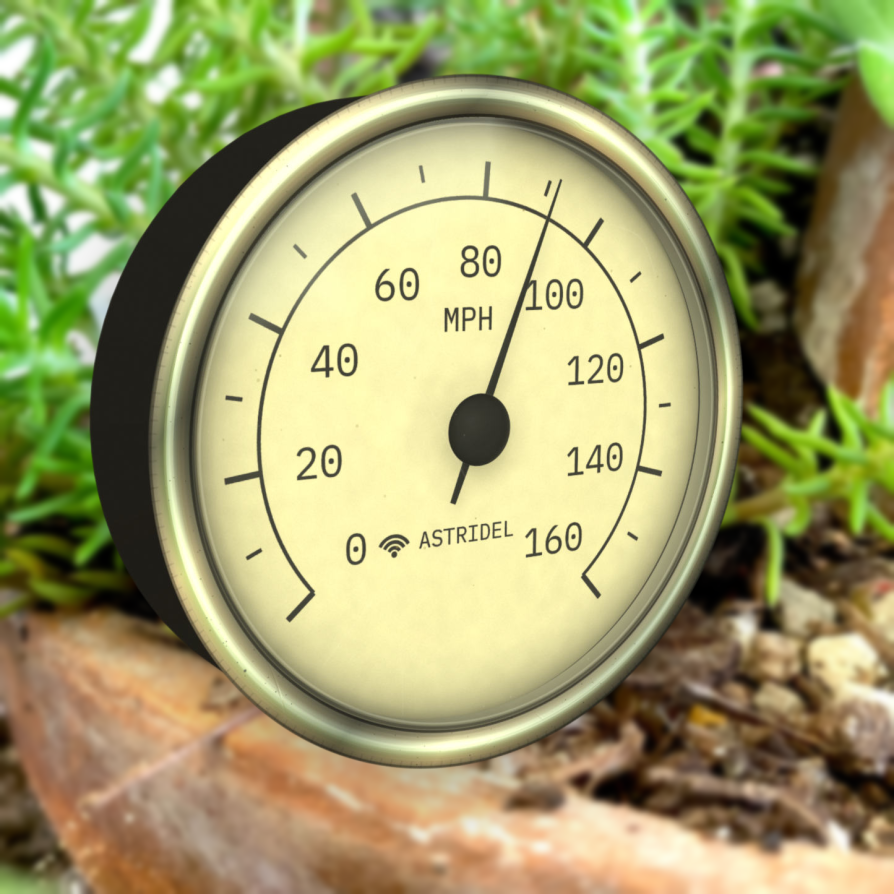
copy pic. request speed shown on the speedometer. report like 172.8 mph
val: 90 mph
